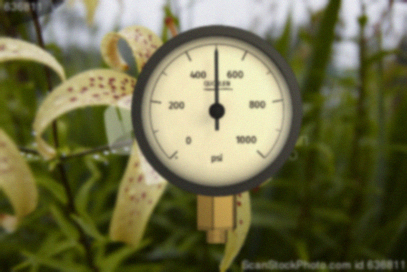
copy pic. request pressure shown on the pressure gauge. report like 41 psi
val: 500 psi
